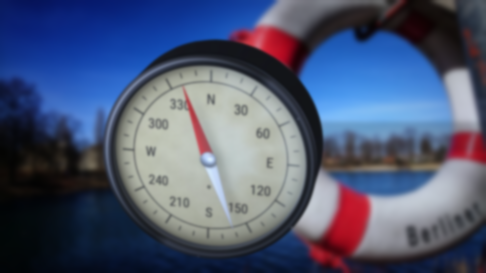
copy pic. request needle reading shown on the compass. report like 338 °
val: 340 °
